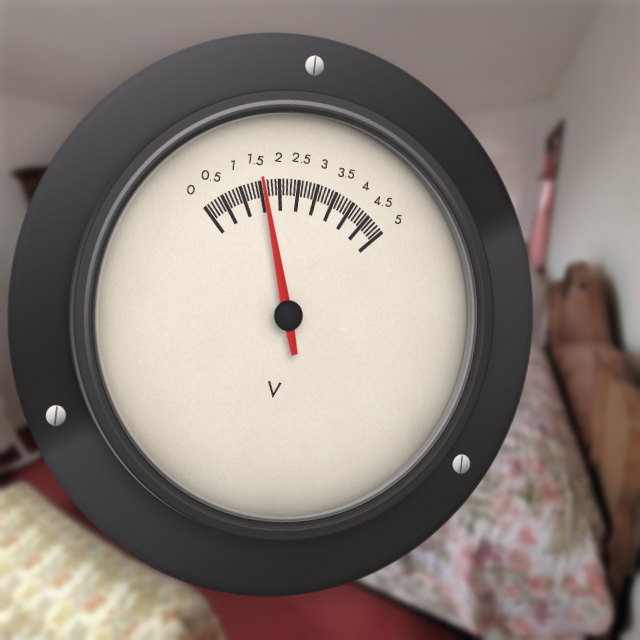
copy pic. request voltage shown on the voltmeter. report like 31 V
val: 1.5 V
